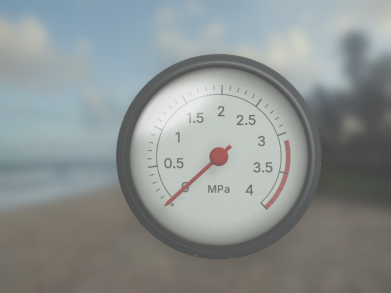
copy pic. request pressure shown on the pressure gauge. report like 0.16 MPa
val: 0 MPa
